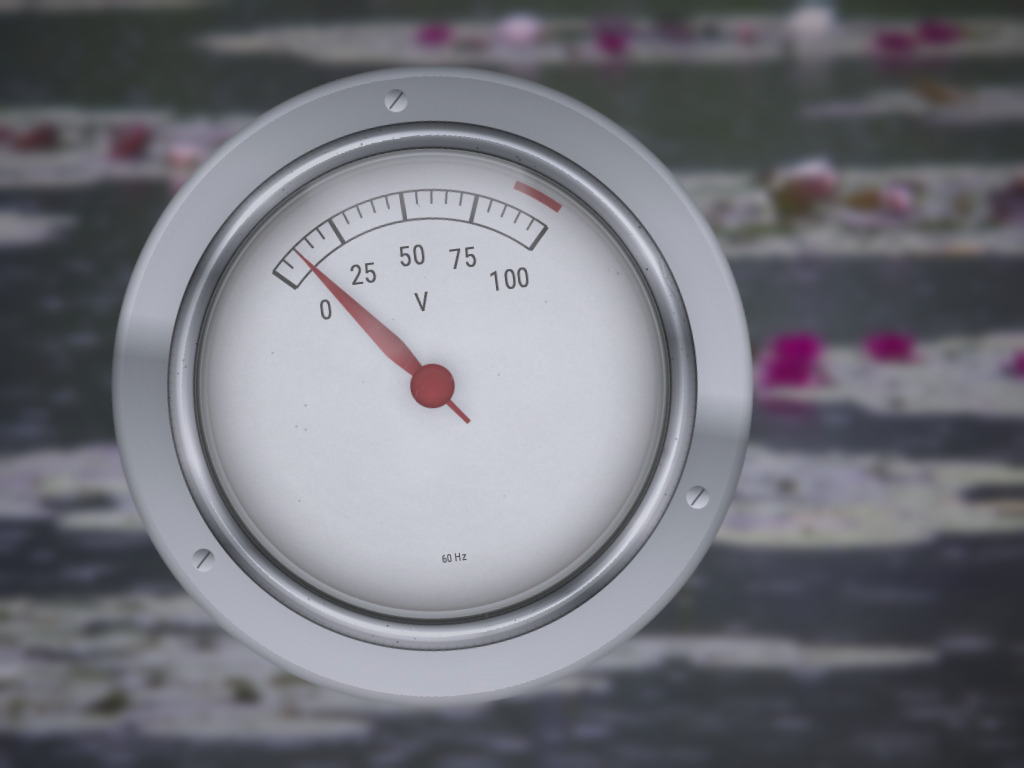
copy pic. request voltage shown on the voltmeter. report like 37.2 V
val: 10 V
